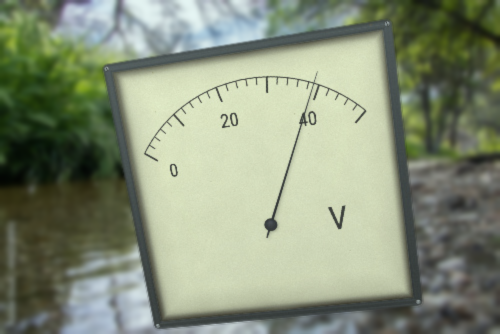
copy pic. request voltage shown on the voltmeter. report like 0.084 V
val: 39 V
